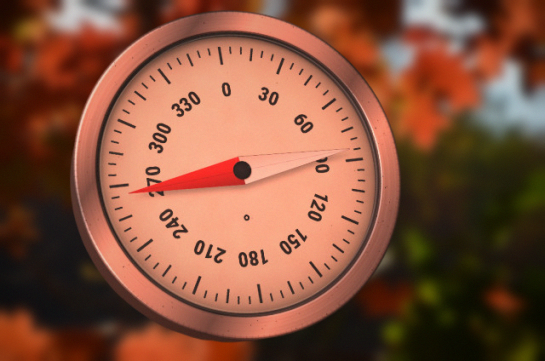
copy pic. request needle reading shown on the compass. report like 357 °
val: 265 °
